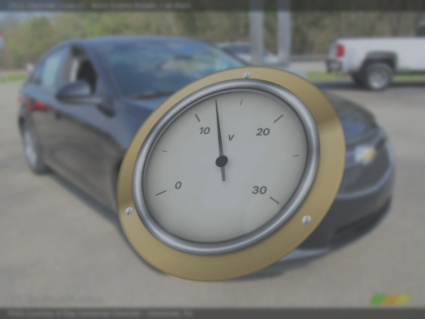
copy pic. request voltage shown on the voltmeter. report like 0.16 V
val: 12.5 V
